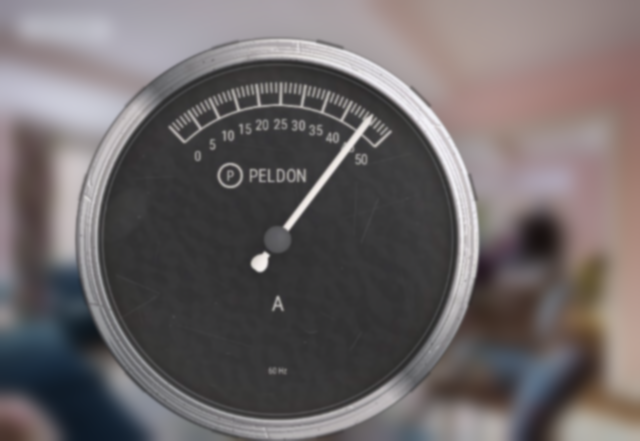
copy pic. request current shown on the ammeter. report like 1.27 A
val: 45 A
